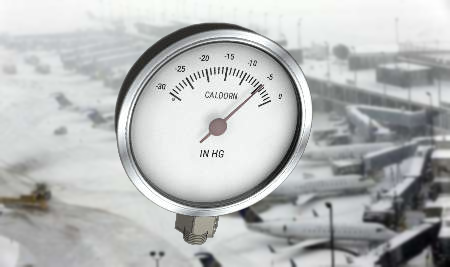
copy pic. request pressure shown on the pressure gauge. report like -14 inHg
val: -5 inHg
